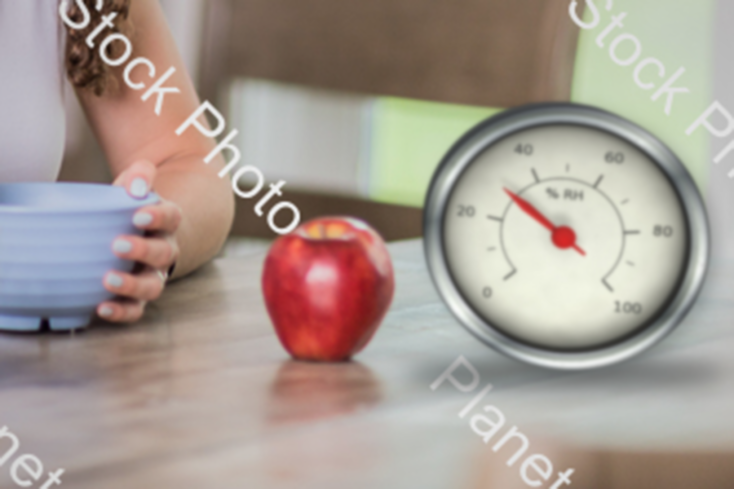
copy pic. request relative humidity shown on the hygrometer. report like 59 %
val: 30 %
